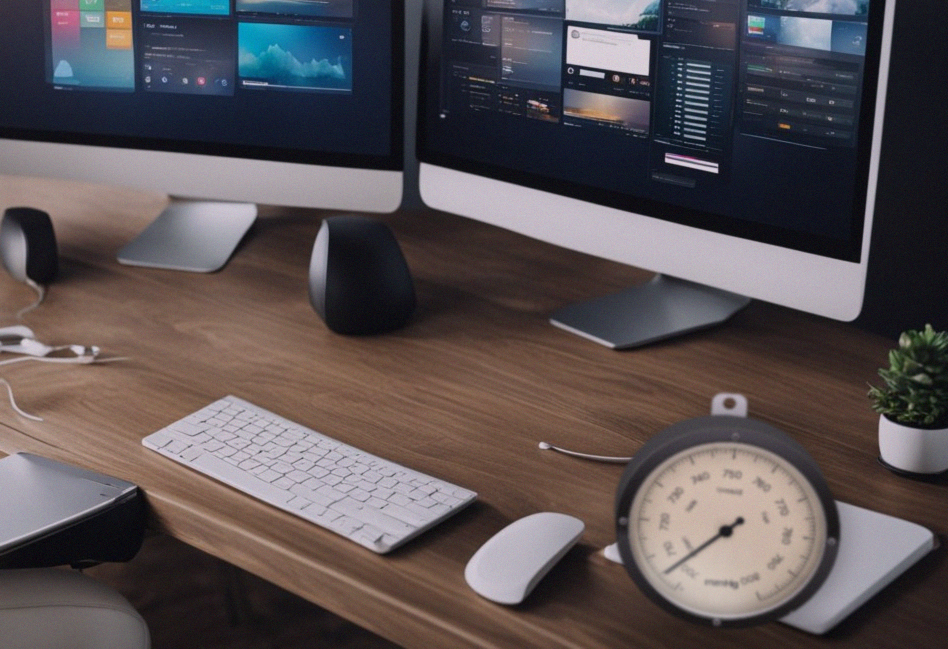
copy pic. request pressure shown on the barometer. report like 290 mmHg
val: 705 mmHg
